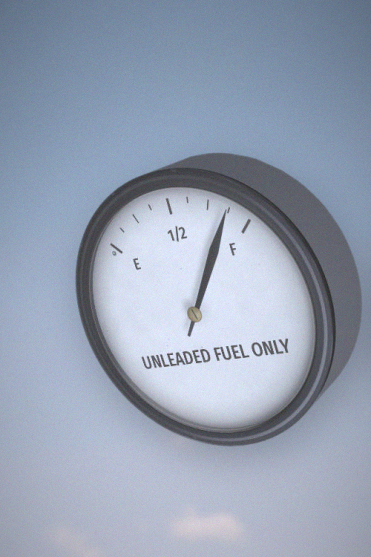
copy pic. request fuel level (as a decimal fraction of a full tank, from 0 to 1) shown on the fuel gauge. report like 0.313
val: 0.875
